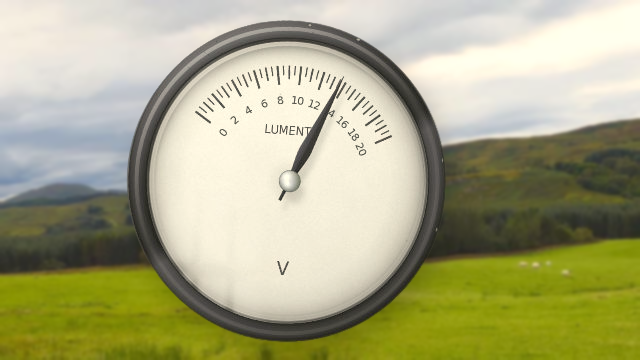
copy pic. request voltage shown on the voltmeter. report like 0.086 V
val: 13.5 V
